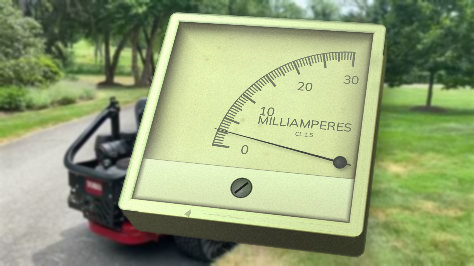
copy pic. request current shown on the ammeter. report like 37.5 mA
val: 2.5 mA
